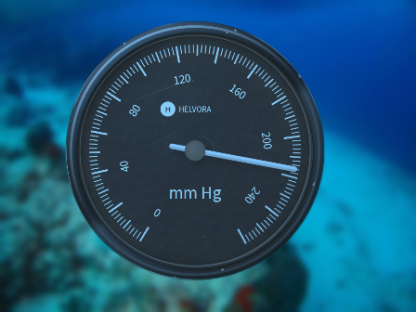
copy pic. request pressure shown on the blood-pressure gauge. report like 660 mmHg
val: 216 mmHg
